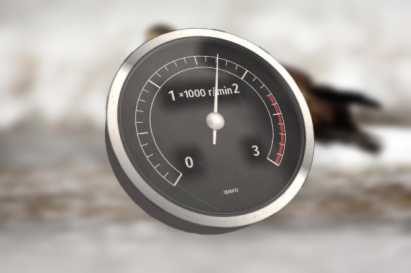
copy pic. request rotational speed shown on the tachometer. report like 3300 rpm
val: 1700 rpm
